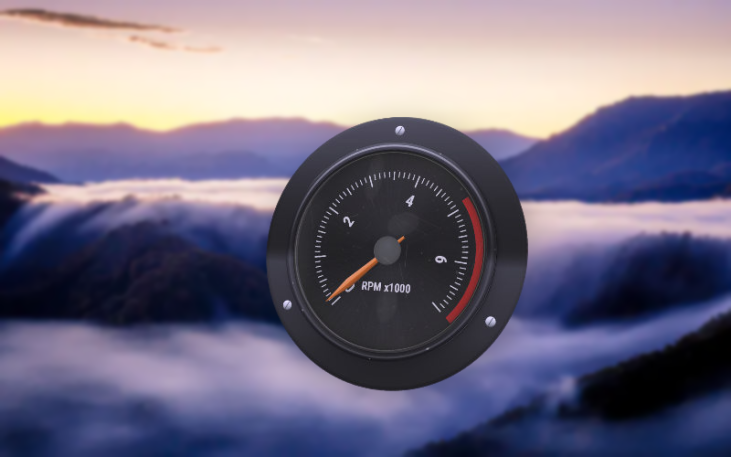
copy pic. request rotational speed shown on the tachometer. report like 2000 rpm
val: 100 rpm
